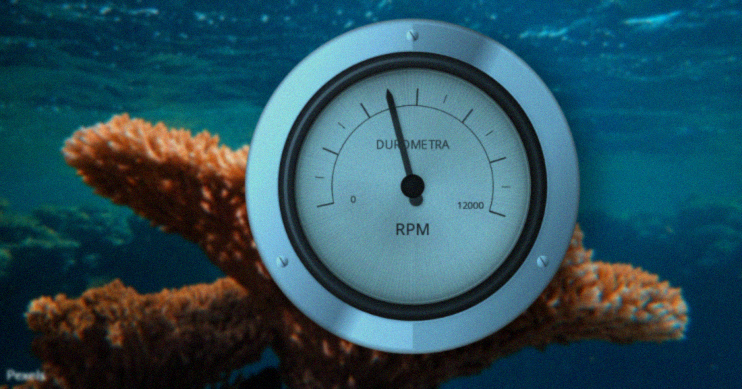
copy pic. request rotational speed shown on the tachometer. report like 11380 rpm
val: 5000 rpm
